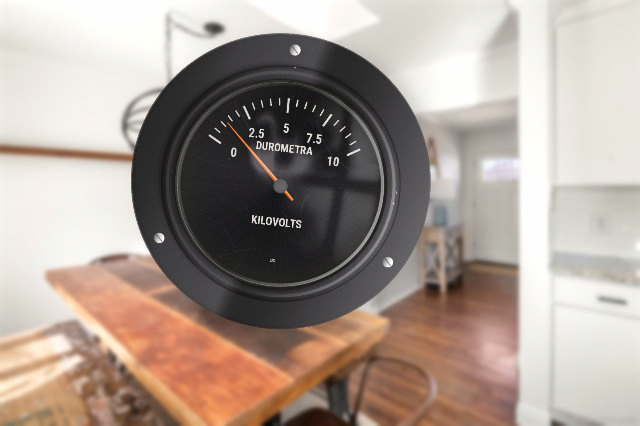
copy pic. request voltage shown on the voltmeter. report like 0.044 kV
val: 1.25 kV
